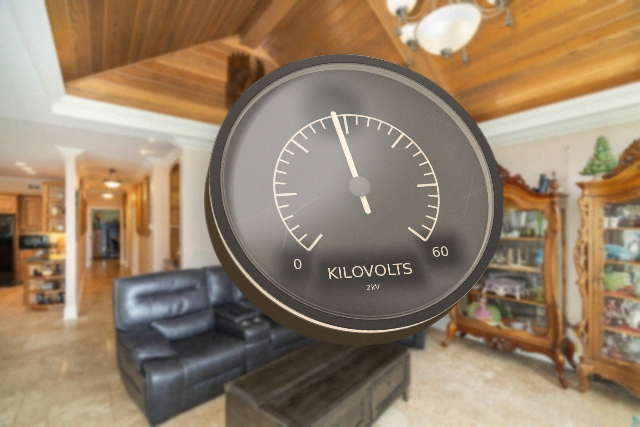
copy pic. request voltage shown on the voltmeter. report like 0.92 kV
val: 28 kV
